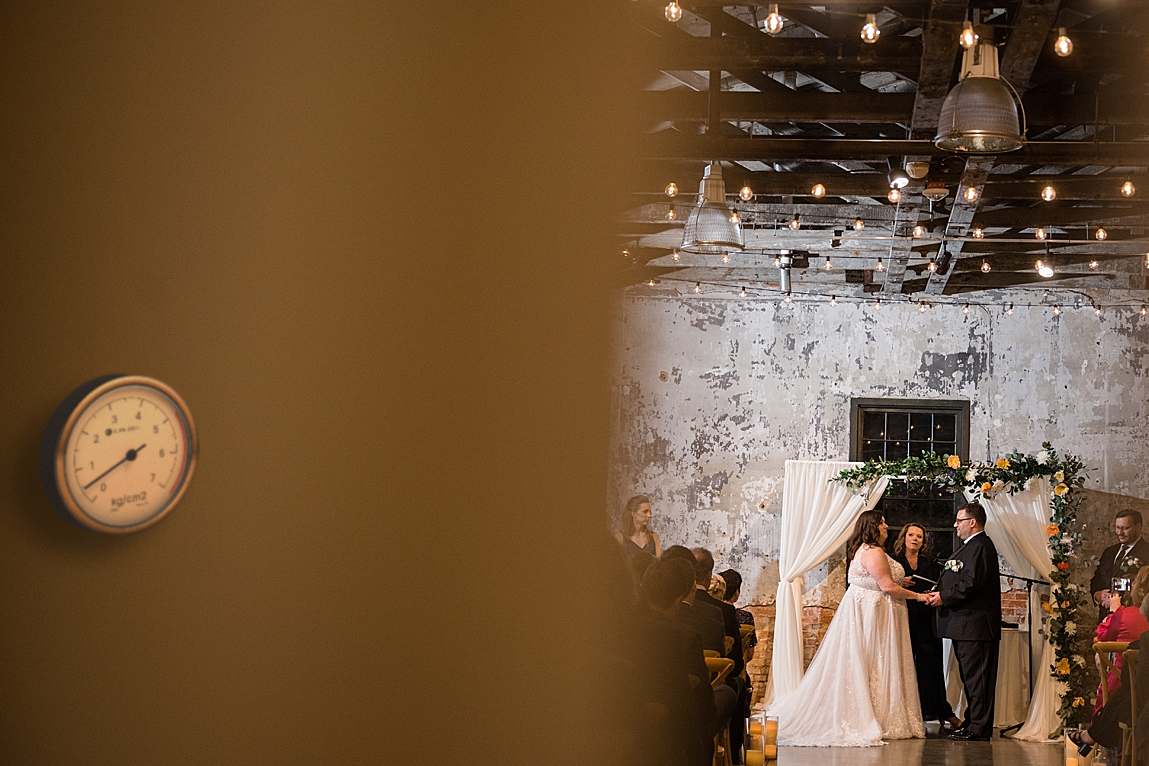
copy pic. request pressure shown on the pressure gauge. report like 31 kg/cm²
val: 0.5 kg/cm²
